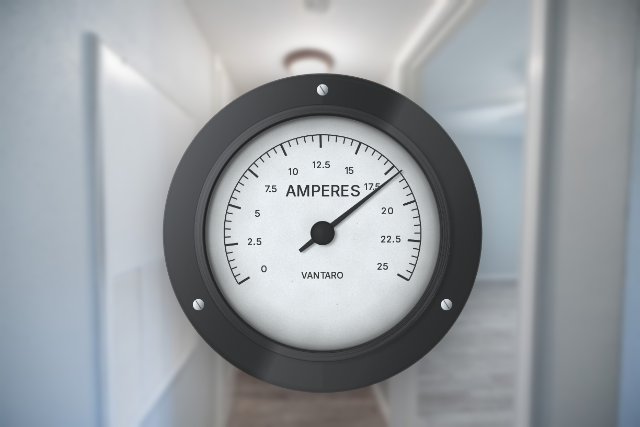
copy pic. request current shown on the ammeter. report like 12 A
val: 18 A
